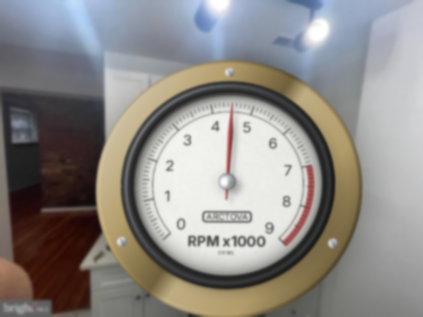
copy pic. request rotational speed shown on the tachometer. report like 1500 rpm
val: 4500 rpm
